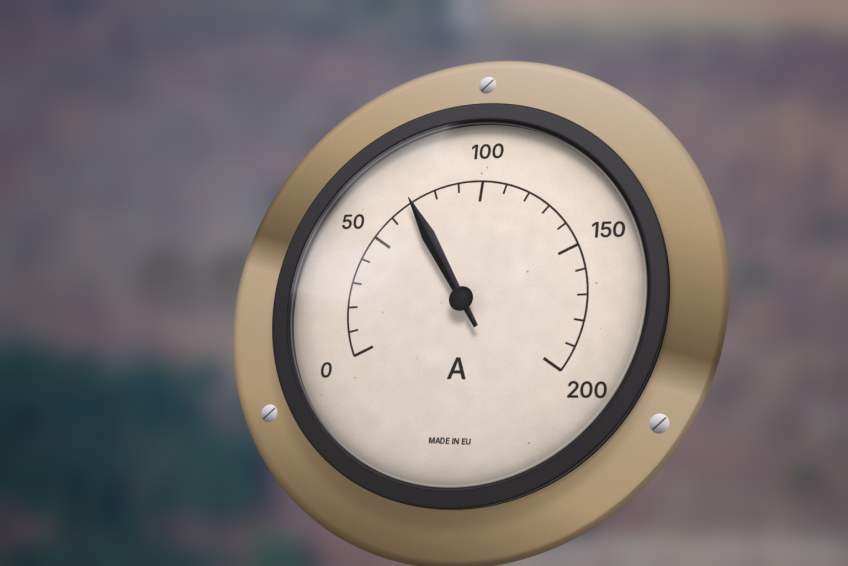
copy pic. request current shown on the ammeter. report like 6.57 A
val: 70 A
